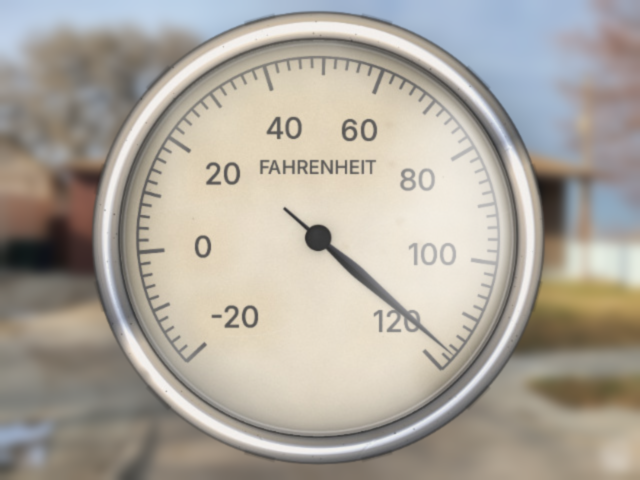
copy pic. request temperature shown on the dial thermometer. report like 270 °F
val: 117 °F
